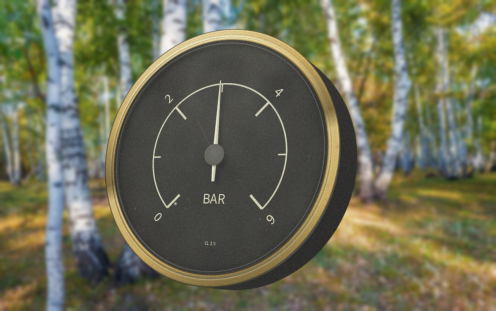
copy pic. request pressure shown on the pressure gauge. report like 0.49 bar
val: 3 bar
